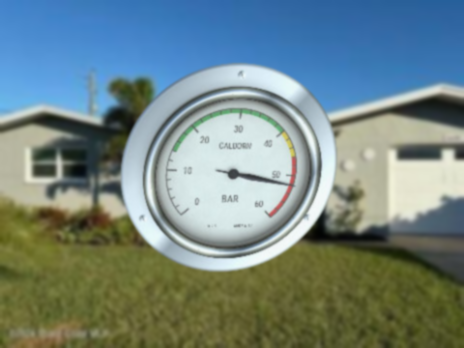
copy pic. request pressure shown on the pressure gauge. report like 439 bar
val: 52 bar
